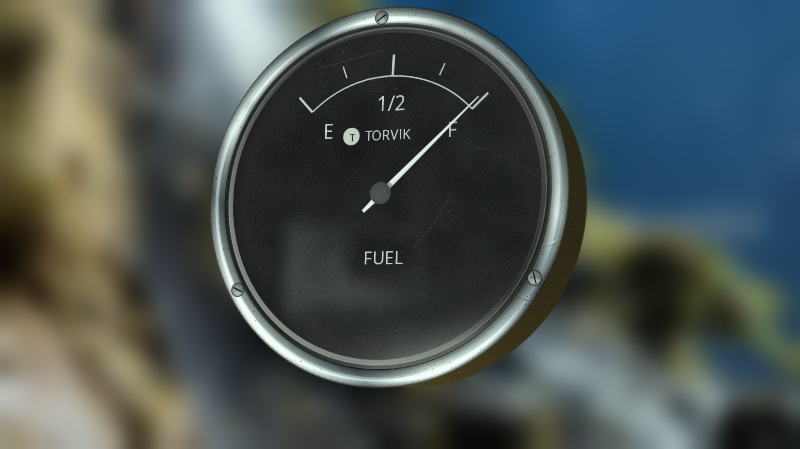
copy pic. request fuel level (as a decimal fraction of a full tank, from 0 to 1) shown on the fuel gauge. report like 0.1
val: 1
